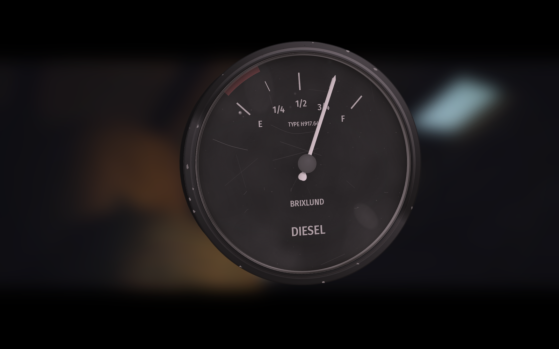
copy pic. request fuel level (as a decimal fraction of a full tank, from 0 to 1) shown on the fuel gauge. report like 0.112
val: 0.75
